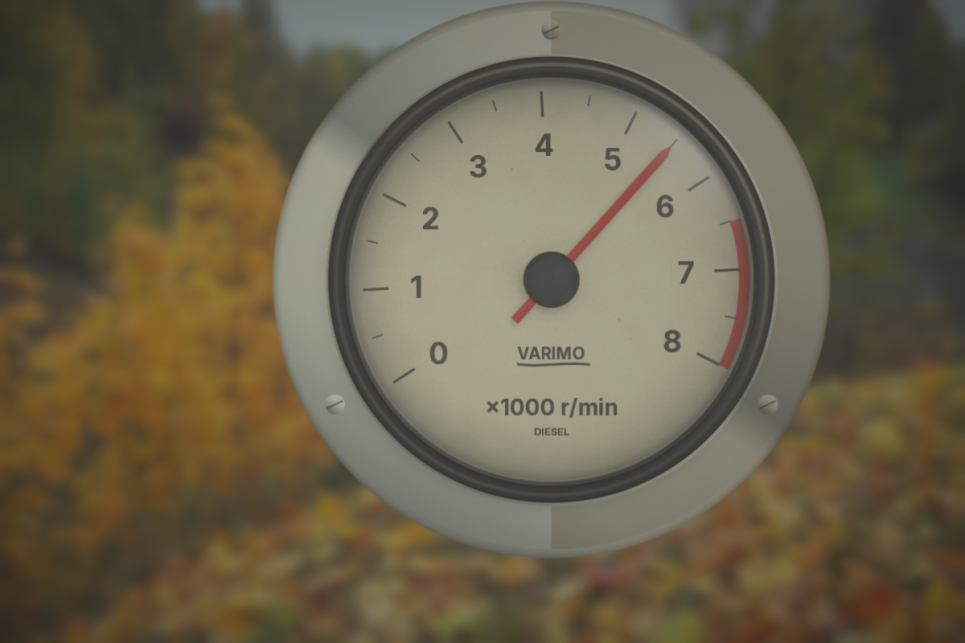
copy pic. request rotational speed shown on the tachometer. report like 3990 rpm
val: 5500 rpm
